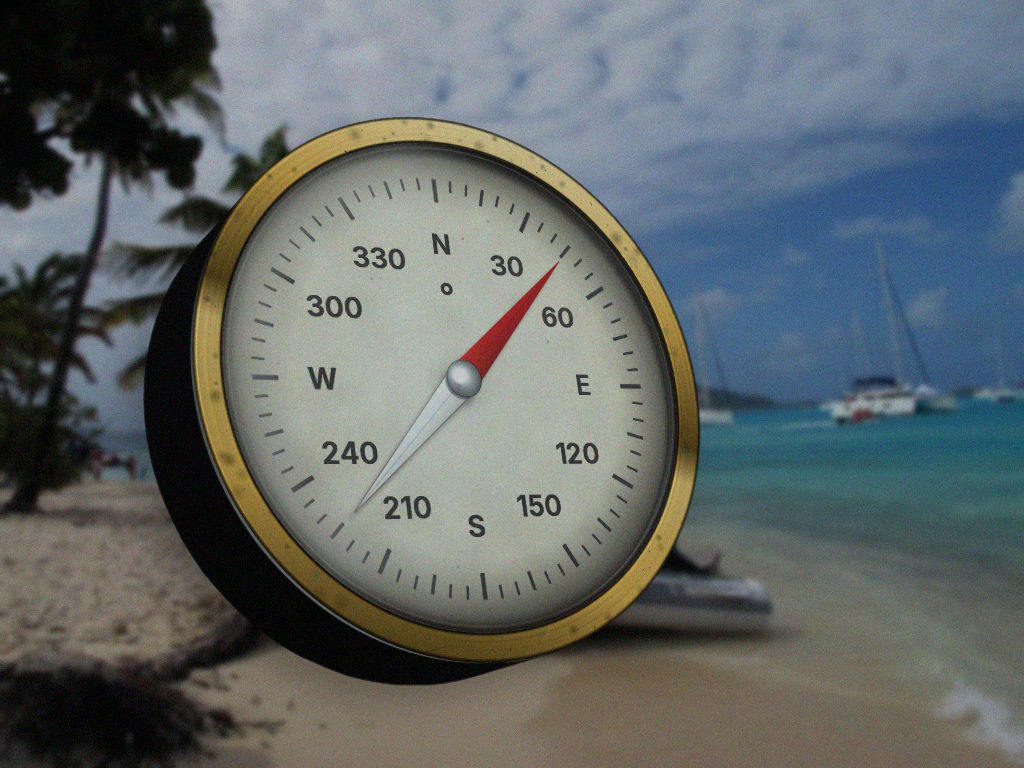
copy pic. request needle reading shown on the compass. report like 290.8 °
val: 45 °
